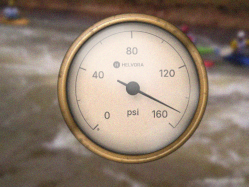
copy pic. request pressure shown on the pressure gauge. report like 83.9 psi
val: 150 psi
